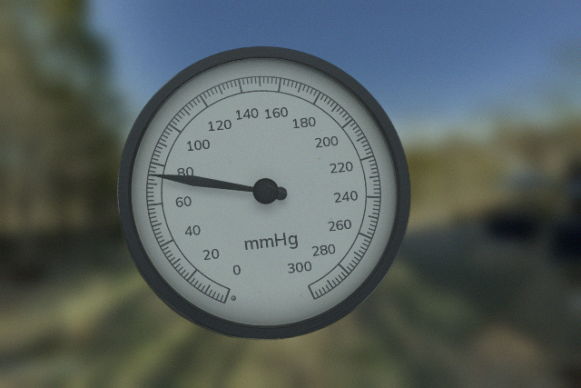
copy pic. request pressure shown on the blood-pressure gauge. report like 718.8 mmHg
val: 74 mmHg
